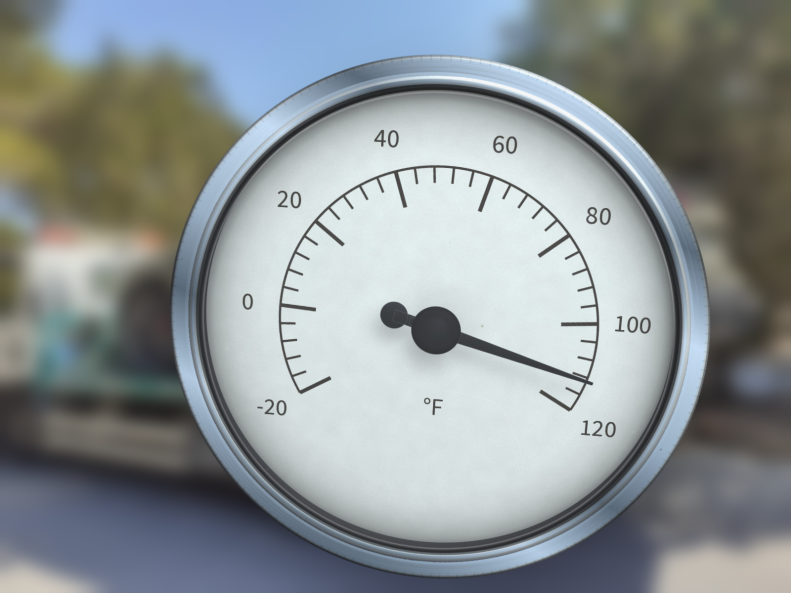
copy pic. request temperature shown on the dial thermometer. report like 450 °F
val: 112 °F
